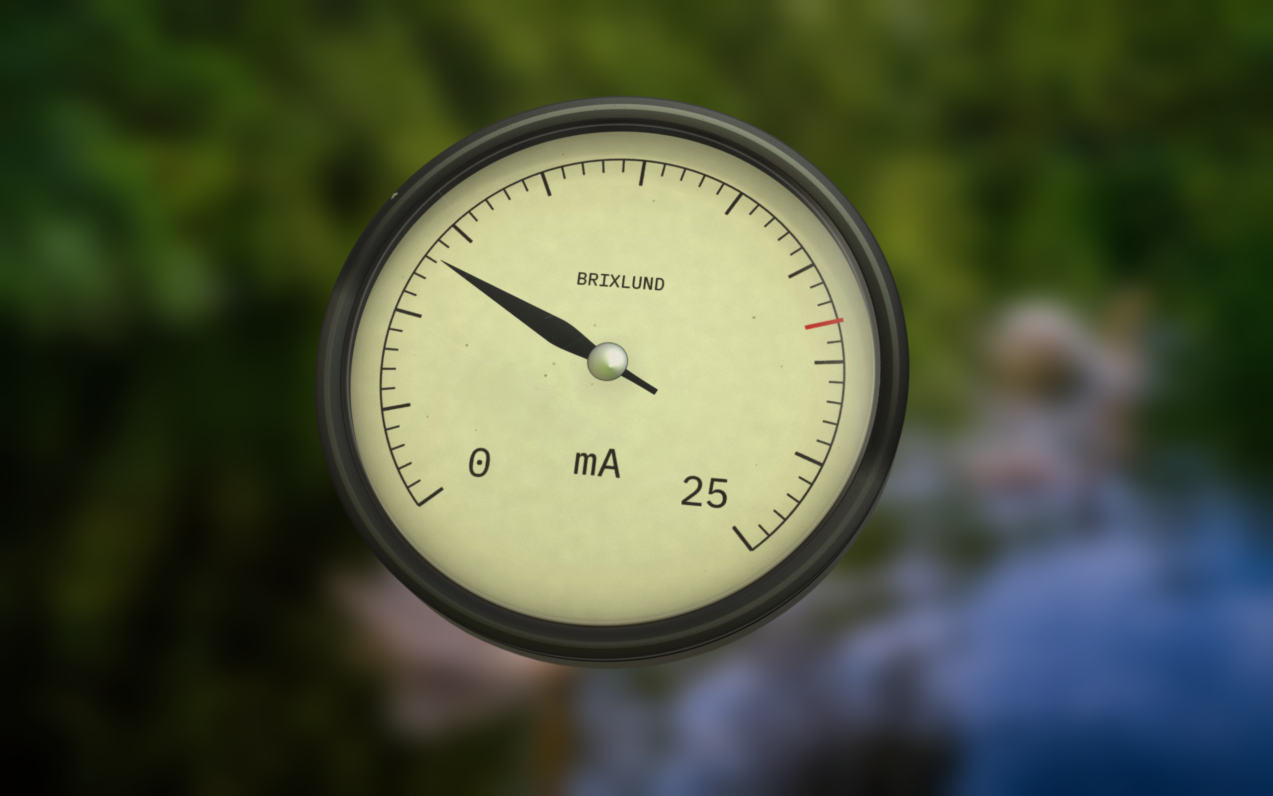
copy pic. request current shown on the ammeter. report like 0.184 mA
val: 6.5 mA
